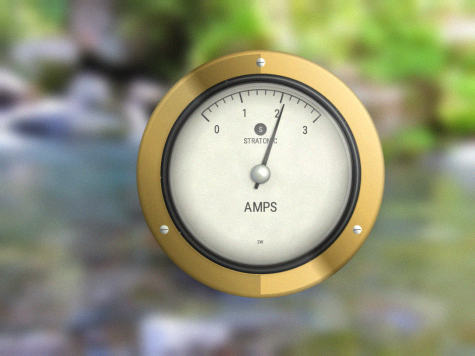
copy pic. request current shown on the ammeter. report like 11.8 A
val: 2.1 A
